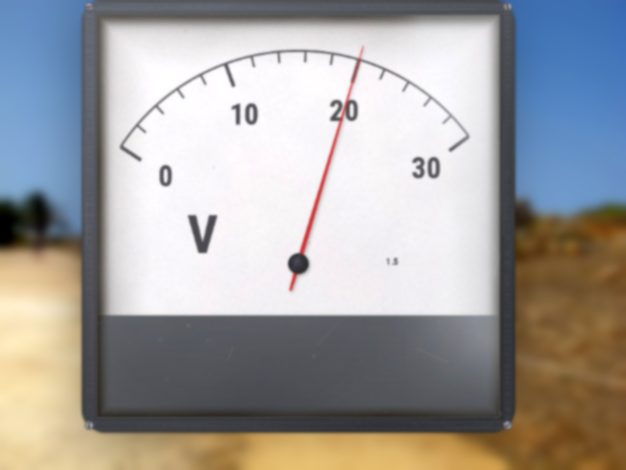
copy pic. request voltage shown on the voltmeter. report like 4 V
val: 20 V
